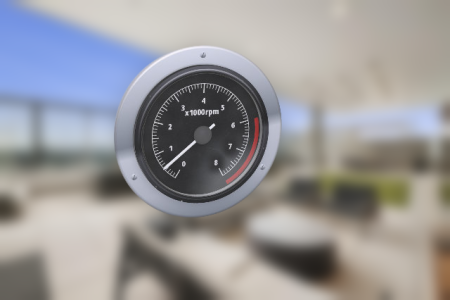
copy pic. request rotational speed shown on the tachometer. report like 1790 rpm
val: 500 rpm
